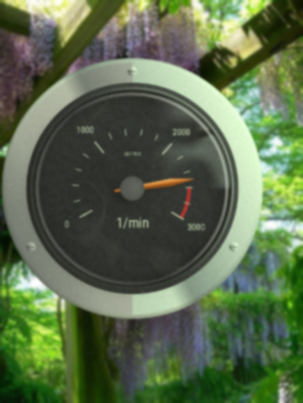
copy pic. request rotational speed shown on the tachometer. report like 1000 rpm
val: 2500 rpm
